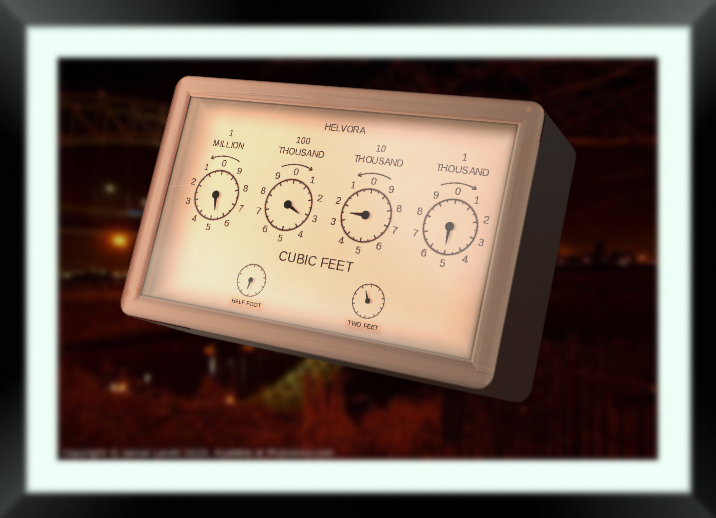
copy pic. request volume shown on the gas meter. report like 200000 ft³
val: 532500 ft³
